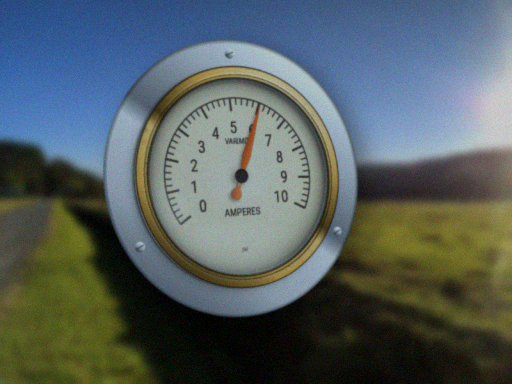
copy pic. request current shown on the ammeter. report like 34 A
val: 6 A
